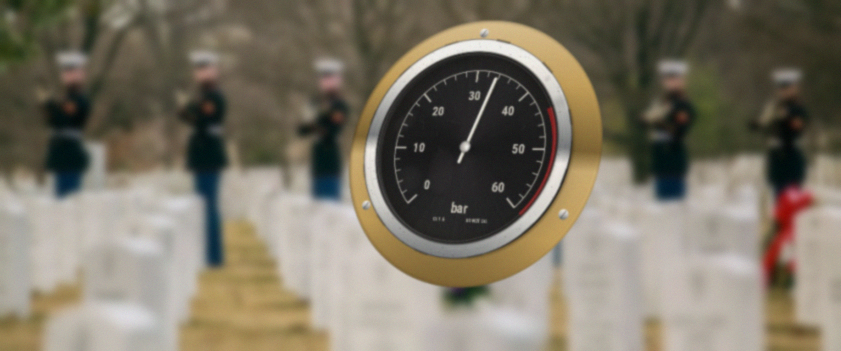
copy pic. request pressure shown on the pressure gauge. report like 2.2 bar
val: 34 bar
